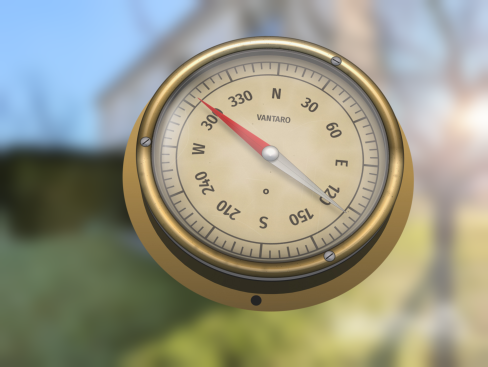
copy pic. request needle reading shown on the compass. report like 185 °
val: 305 °
